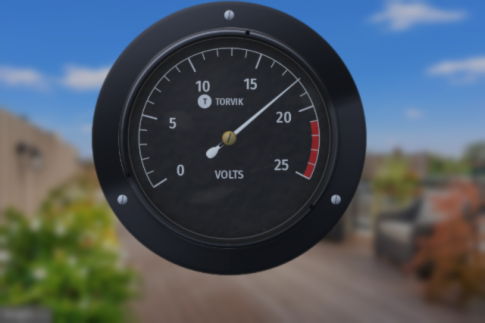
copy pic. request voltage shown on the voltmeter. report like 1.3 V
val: 18 V
